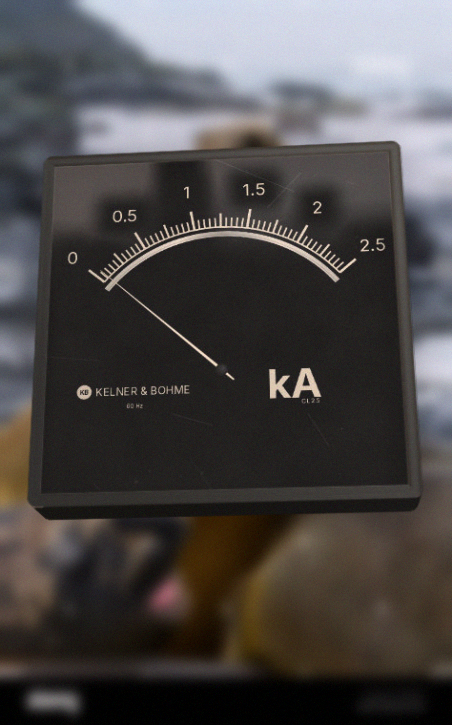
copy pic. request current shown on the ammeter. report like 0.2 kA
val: 0.05 kA
